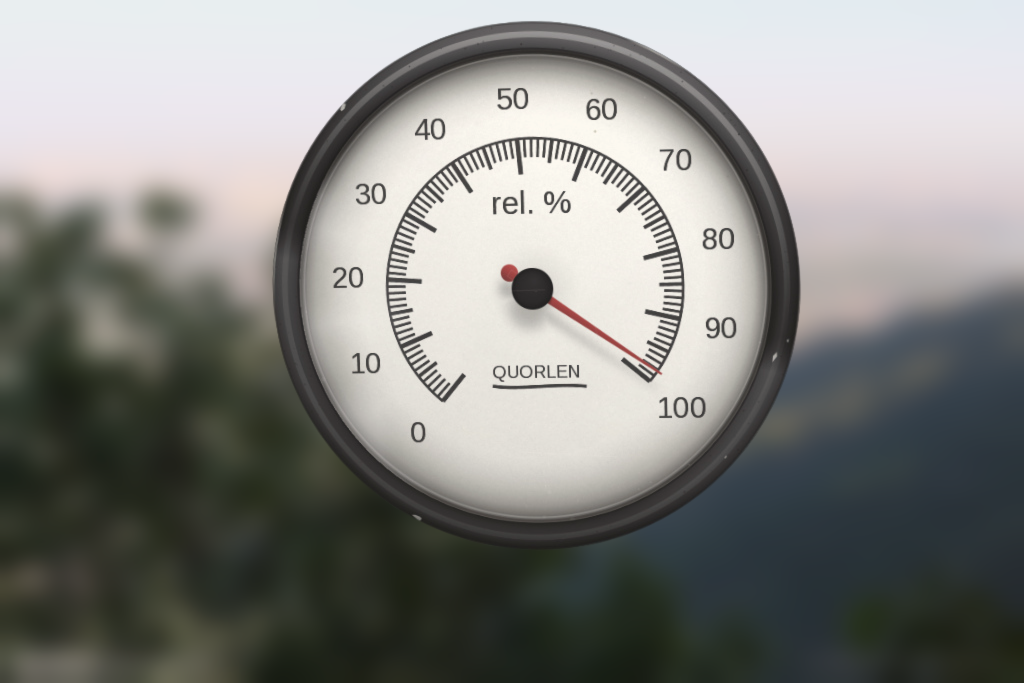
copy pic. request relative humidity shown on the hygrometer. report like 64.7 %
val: 98 %
